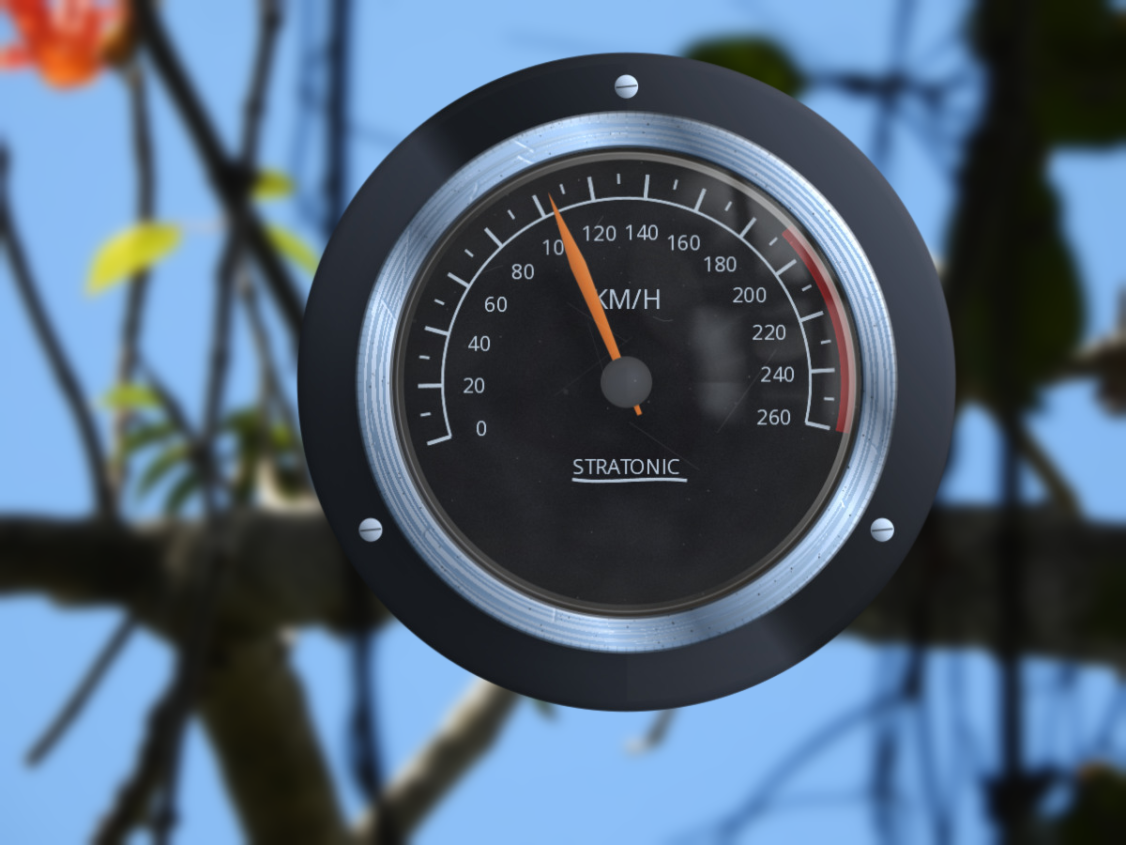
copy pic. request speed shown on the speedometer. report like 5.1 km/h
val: 105 km/h
